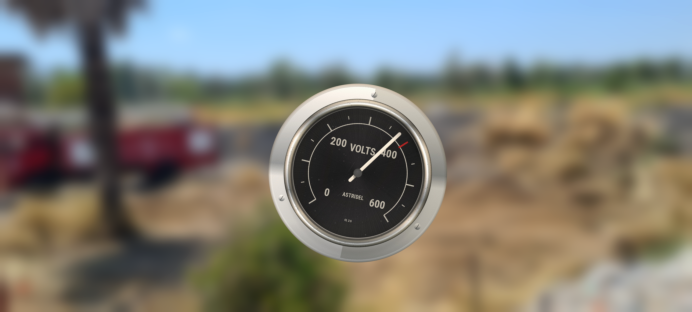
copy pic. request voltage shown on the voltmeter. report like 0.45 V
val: 375 V
